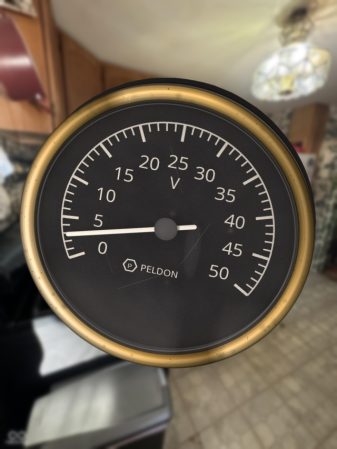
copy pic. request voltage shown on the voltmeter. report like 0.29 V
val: 3 V
